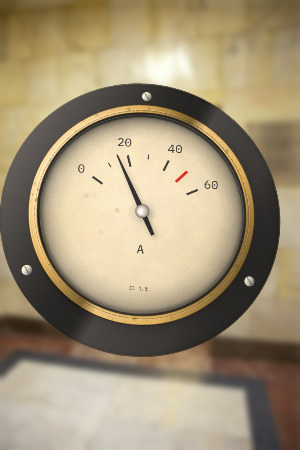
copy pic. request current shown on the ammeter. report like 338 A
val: 15 A
